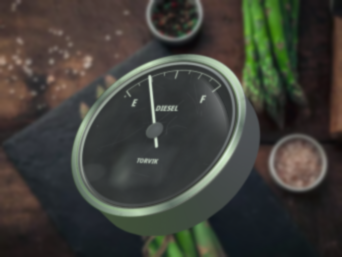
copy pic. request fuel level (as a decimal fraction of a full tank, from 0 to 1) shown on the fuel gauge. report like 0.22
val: 0.25
